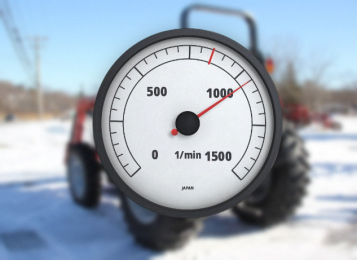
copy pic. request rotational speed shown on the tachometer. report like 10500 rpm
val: 1050 rpm
